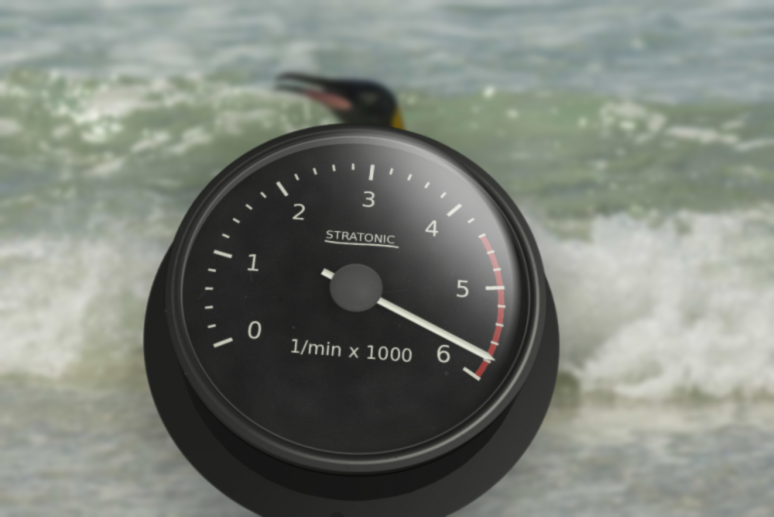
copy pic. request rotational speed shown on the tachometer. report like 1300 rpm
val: 5800 rpm
